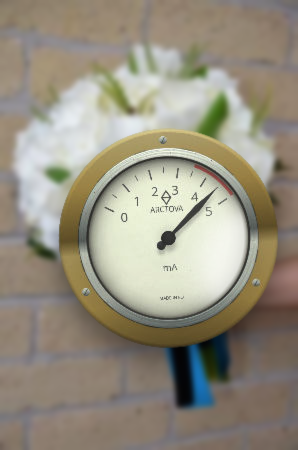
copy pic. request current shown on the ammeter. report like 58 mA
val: 4.5 mA
